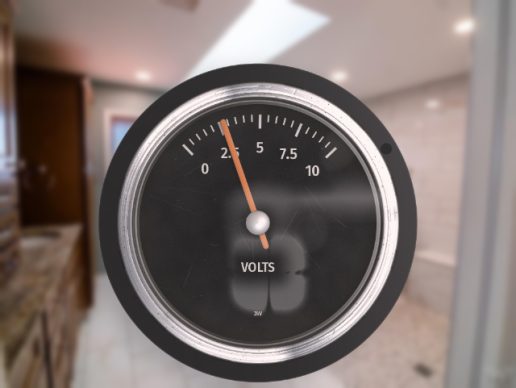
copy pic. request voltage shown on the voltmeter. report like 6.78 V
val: 2.75 V
